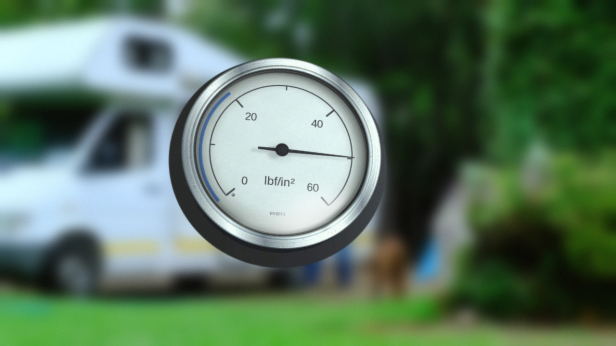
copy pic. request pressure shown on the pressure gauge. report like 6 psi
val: 50 psi
